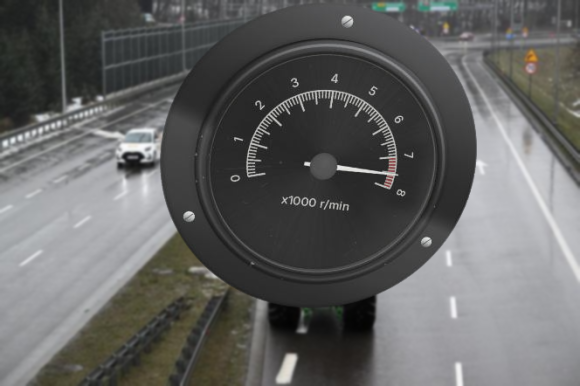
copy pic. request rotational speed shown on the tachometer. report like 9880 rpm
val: 7500 rpm
